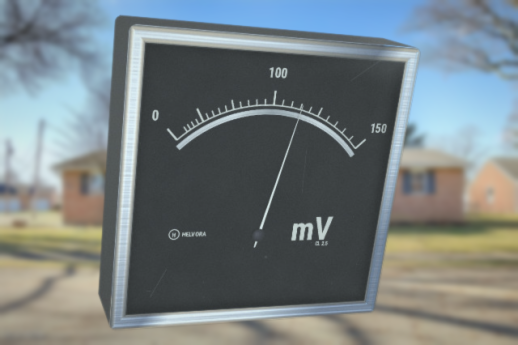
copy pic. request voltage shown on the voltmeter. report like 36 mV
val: 115 mV
